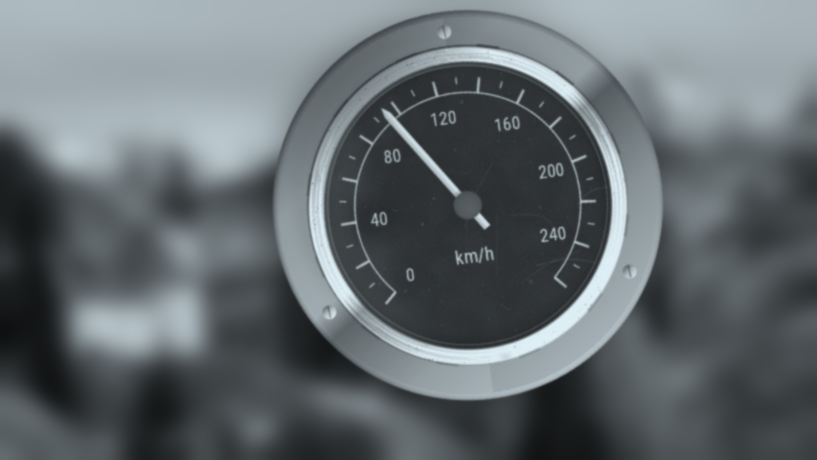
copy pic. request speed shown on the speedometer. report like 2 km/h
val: 95 km/h
